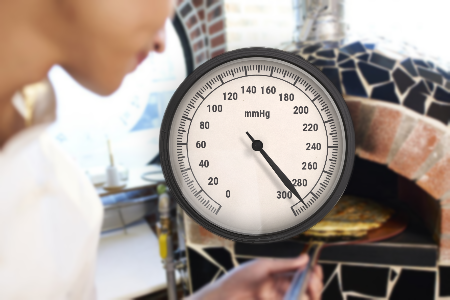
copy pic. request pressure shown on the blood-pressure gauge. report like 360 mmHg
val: 290 mmHg
